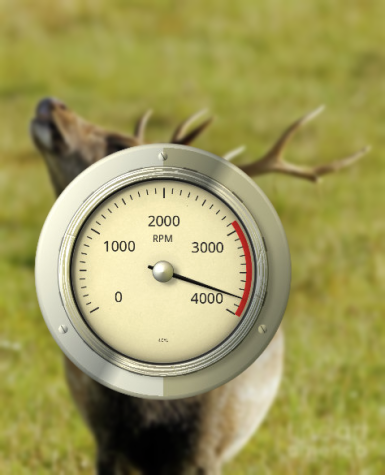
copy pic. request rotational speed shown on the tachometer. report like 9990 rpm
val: 3800 rpm
